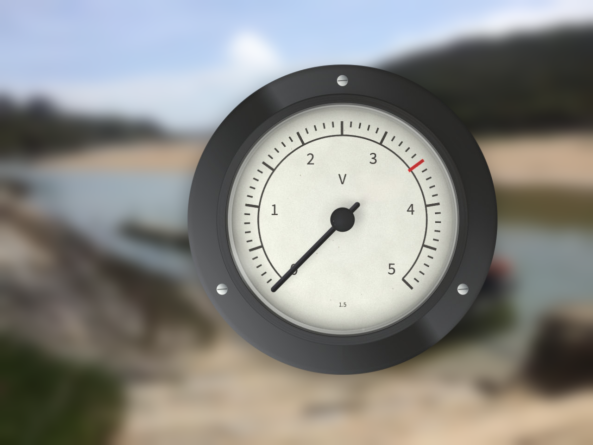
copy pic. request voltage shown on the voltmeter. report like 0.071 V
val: 0 V
